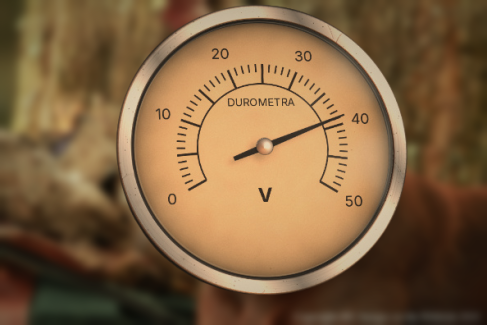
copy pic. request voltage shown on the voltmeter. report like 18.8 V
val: 39 V
